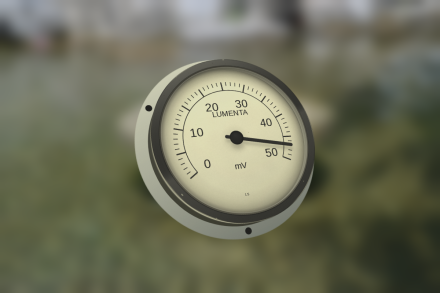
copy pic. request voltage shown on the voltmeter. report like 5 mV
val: 47 mV
